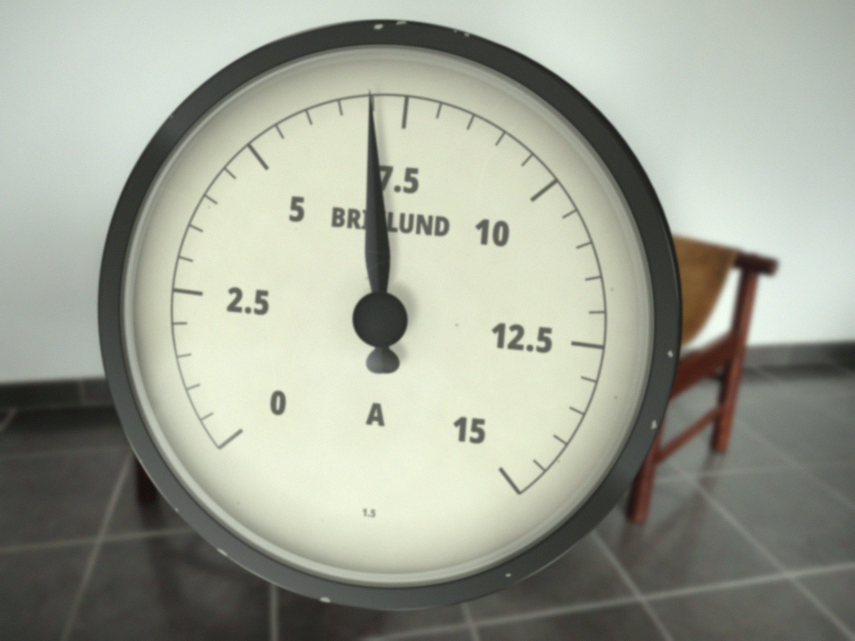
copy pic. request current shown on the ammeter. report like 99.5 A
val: 7 A
